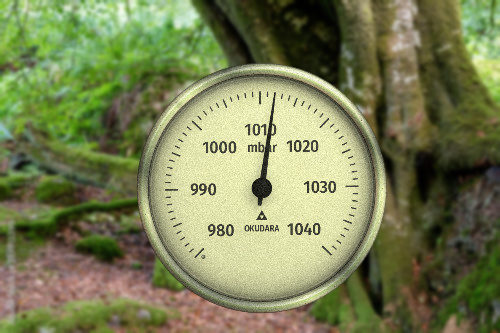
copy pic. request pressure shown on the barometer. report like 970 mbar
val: 1012 mbar
